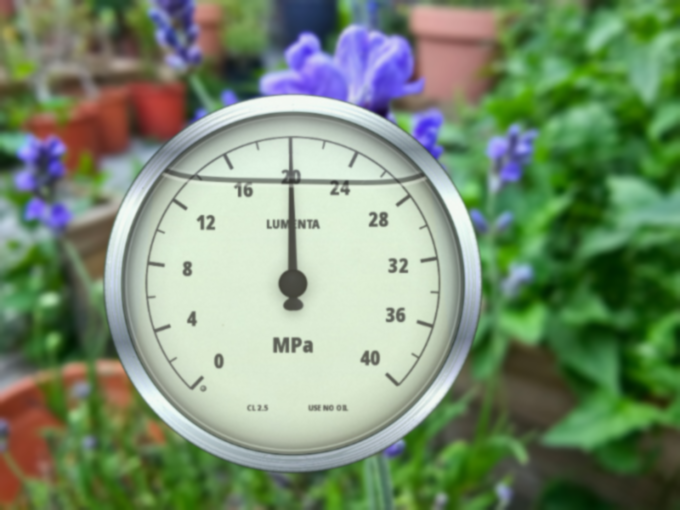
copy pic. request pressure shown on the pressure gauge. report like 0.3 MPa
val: 20 MPa
